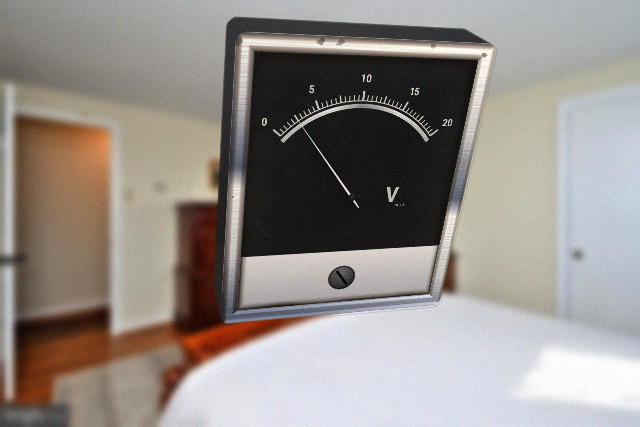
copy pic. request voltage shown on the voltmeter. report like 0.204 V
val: 2.5 V
